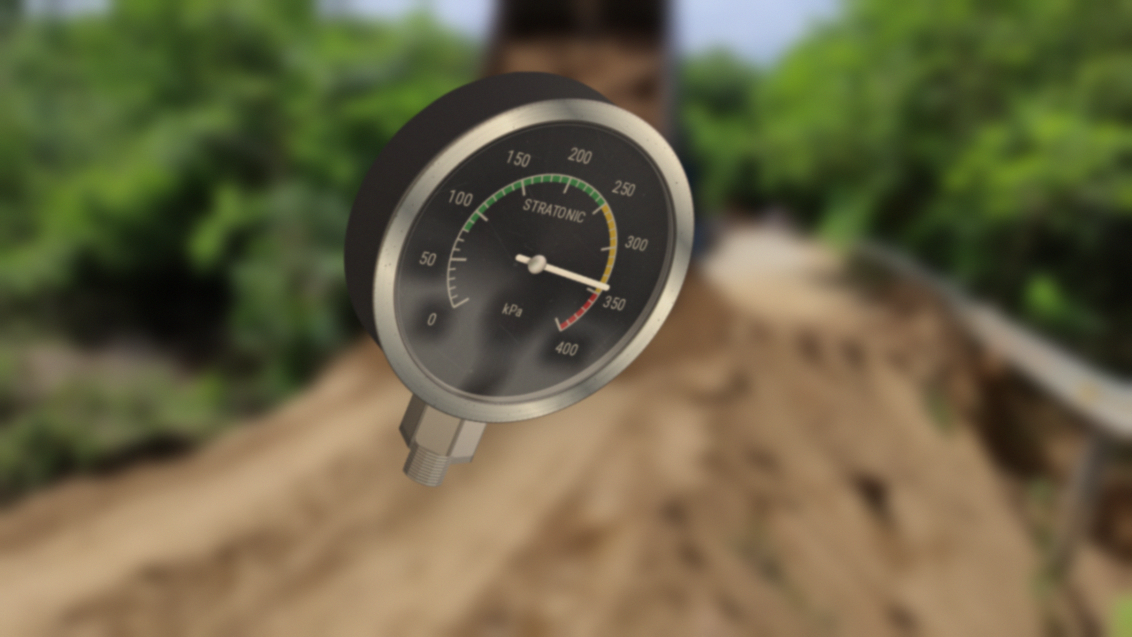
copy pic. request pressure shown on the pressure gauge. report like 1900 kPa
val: 340 kPa
